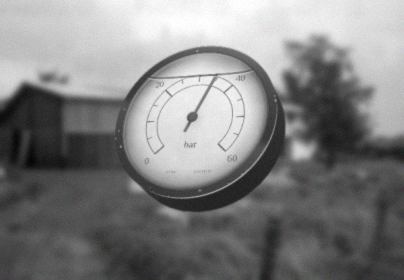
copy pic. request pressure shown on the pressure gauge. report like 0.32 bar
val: 35 bar
